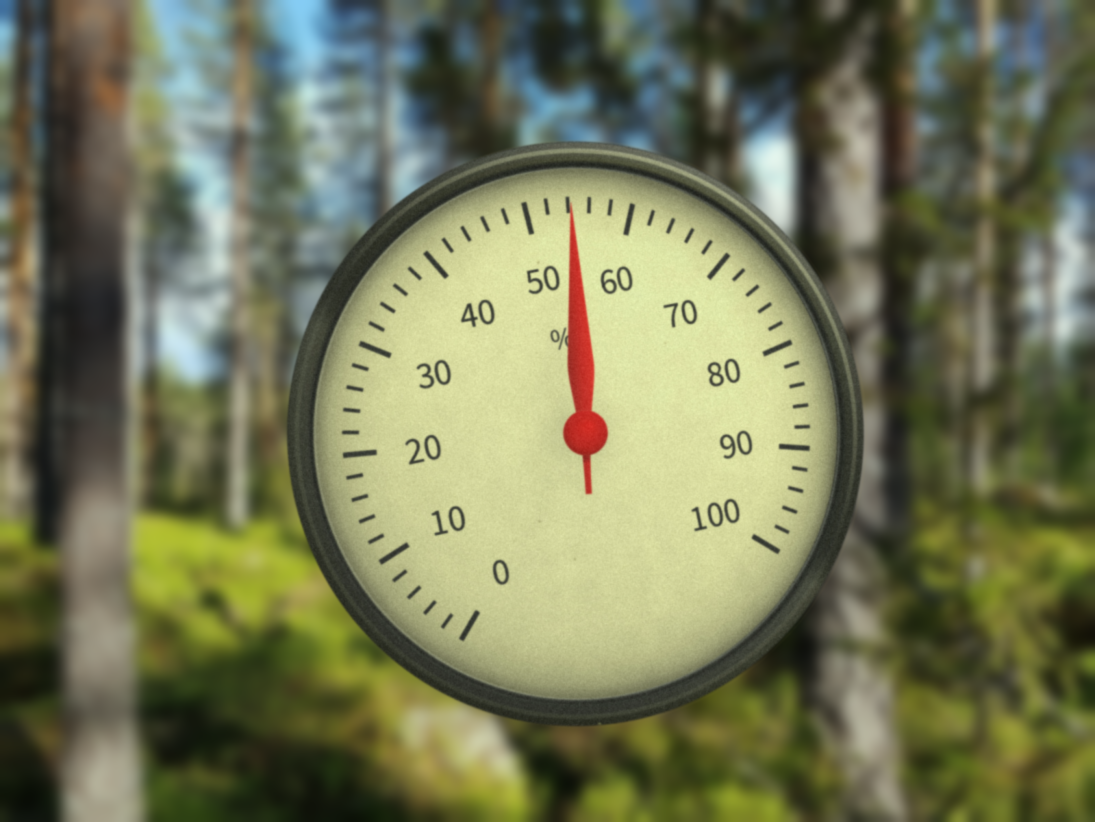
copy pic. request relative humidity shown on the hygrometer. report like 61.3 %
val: 54 %
